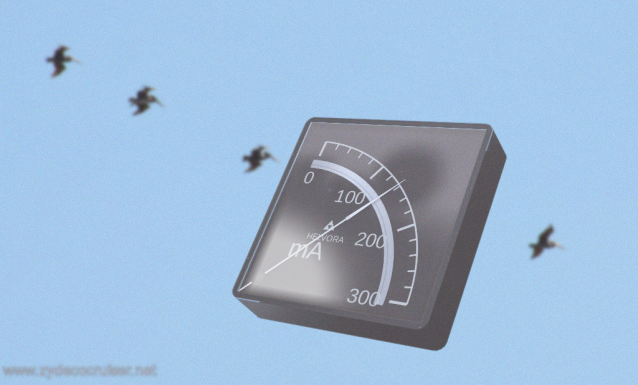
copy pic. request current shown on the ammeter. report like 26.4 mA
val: 140 mA
